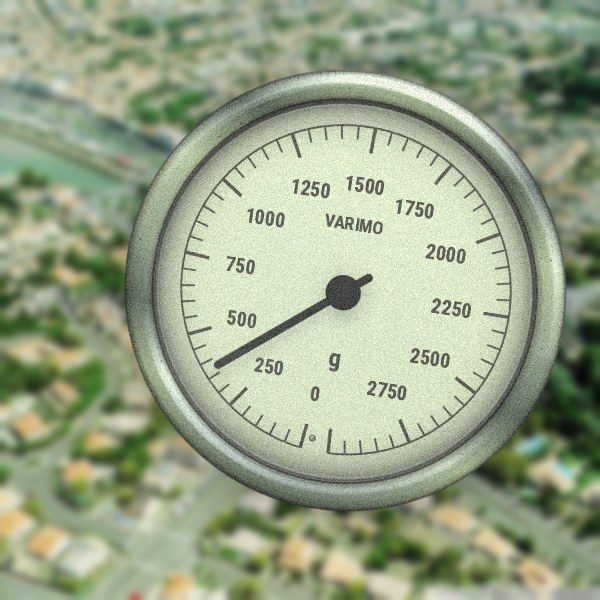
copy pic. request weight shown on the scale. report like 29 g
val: 375 g
